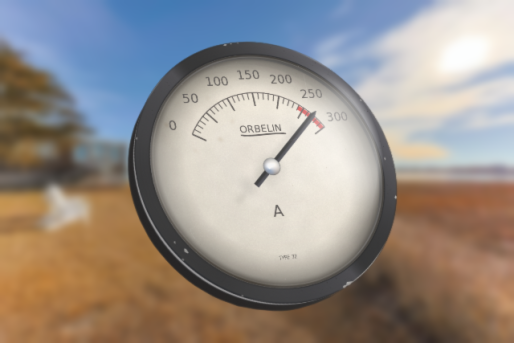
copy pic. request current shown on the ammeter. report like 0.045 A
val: 270 A
